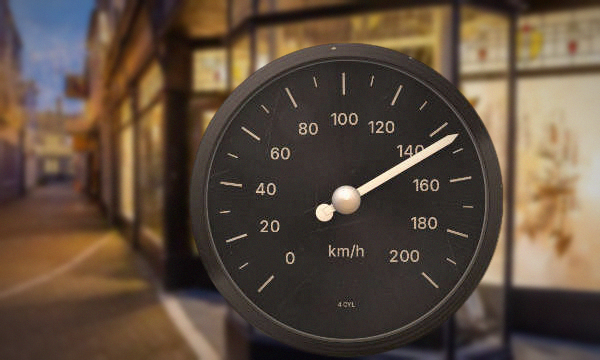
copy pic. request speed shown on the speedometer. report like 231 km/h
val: 145 km/h
